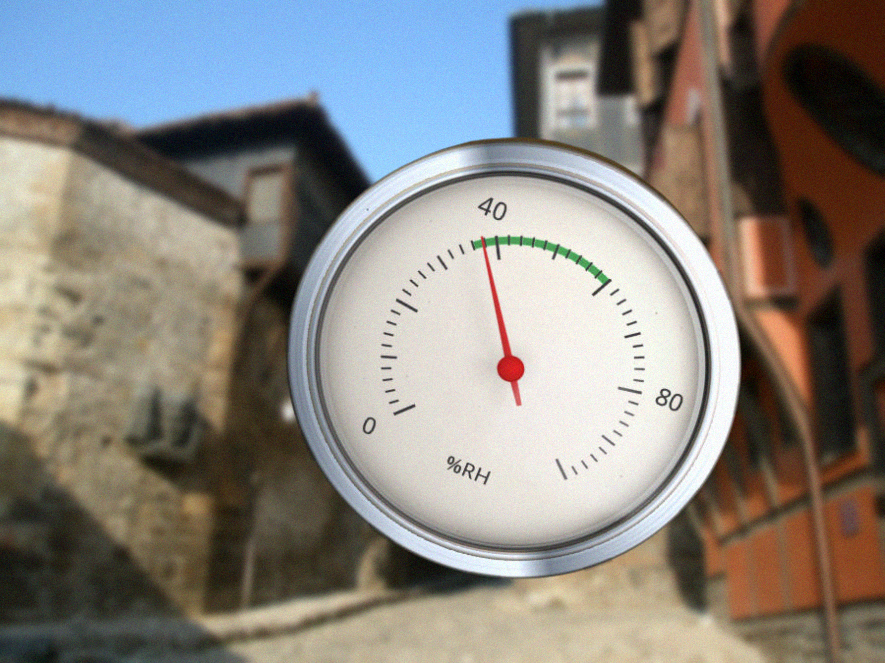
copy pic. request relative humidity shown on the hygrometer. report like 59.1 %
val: 38 %
